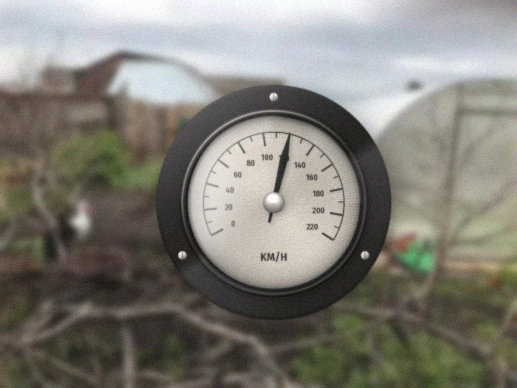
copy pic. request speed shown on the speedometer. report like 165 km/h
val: 120 km/h
